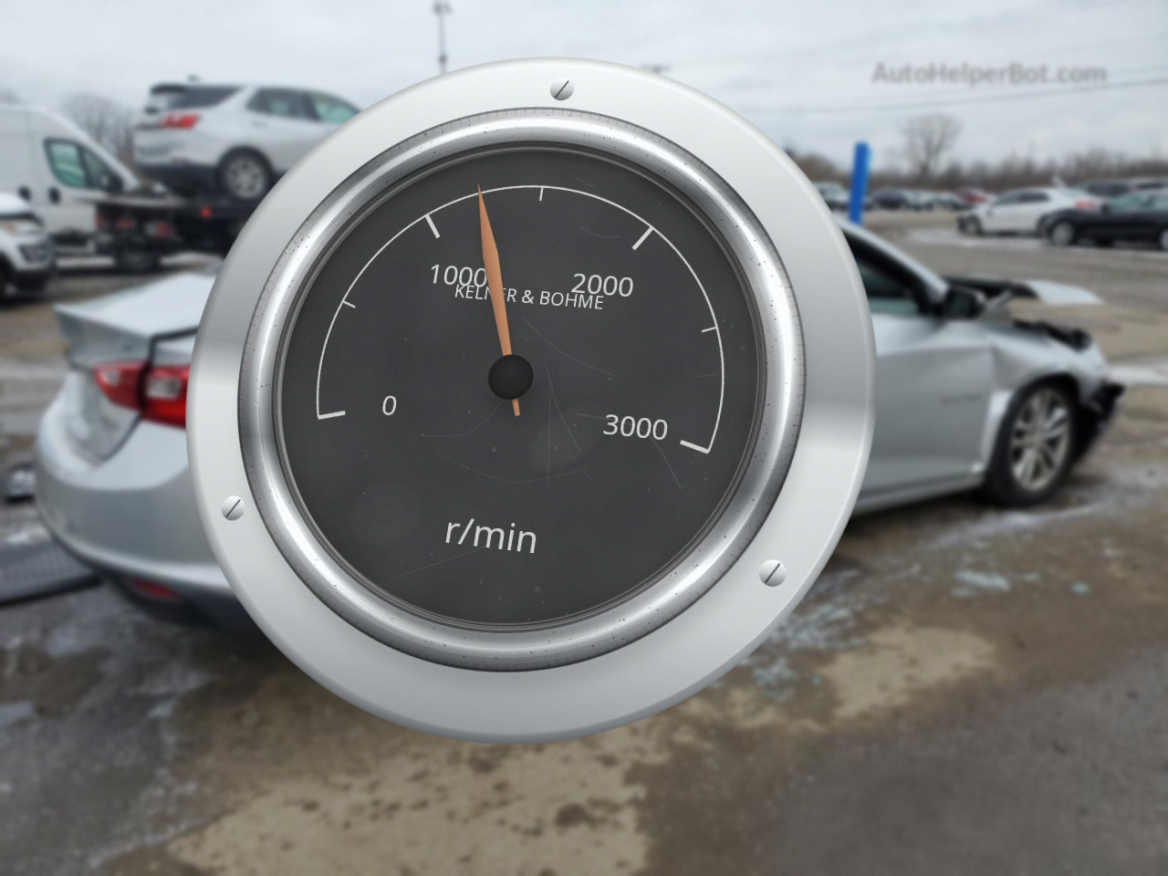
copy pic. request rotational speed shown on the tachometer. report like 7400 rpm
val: 1250 rpm
